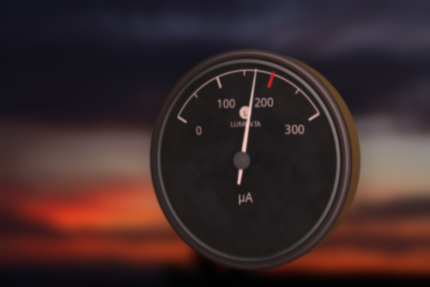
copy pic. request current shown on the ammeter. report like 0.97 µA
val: 175 µA
